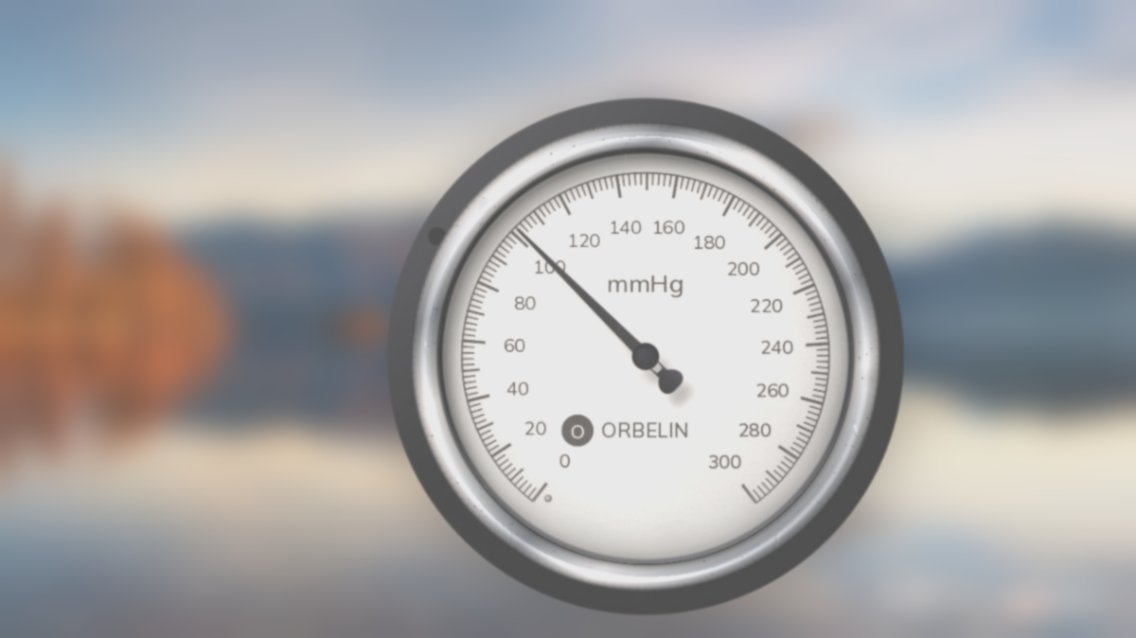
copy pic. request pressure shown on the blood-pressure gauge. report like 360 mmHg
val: 102 mmHg
